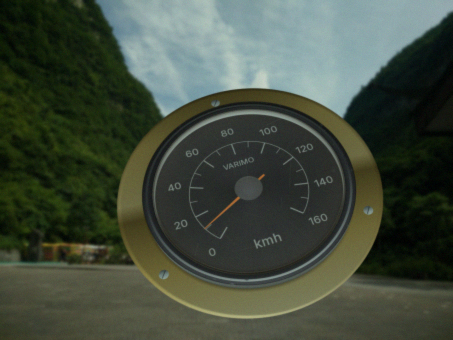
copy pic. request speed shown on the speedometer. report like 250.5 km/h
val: 10 km/h
